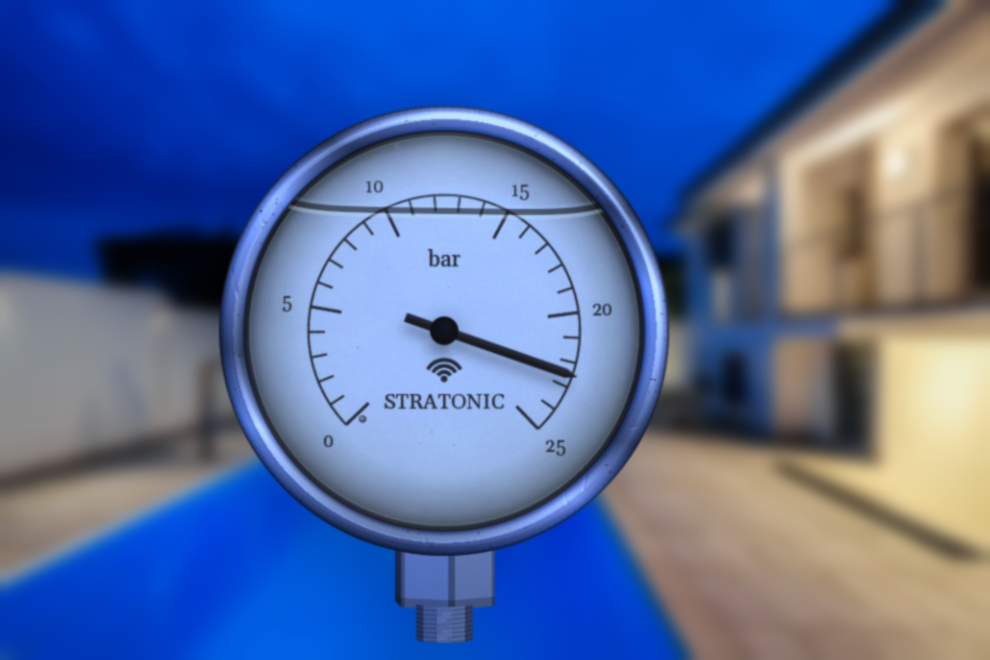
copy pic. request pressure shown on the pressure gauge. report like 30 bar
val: 22.5 bar
